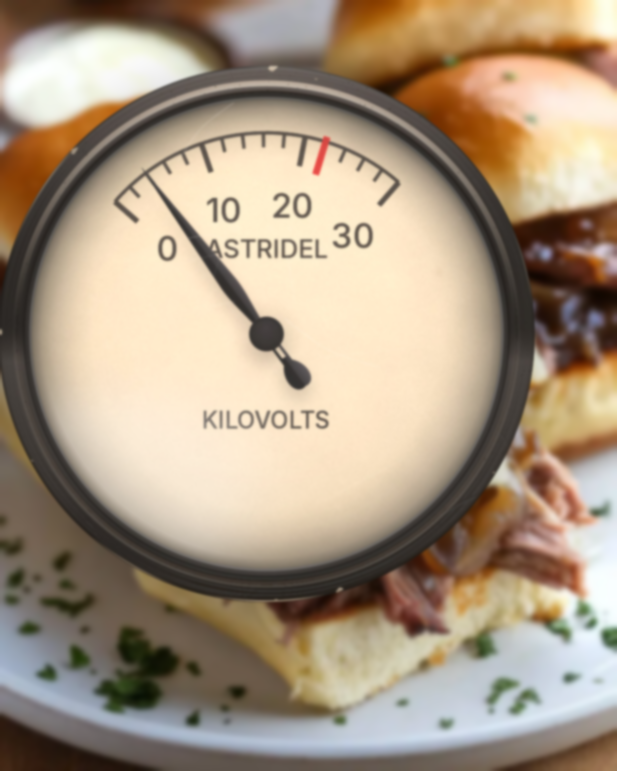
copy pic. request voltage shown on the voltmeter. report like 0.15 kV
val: 4 kV
